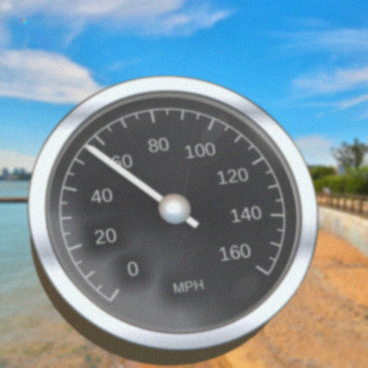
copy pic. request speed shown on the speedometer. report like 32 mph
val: 55 mph
